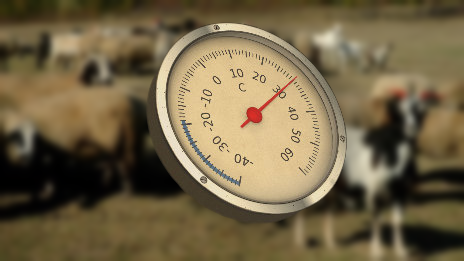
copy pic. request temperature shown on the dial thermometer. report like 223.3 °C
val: 30 °C
